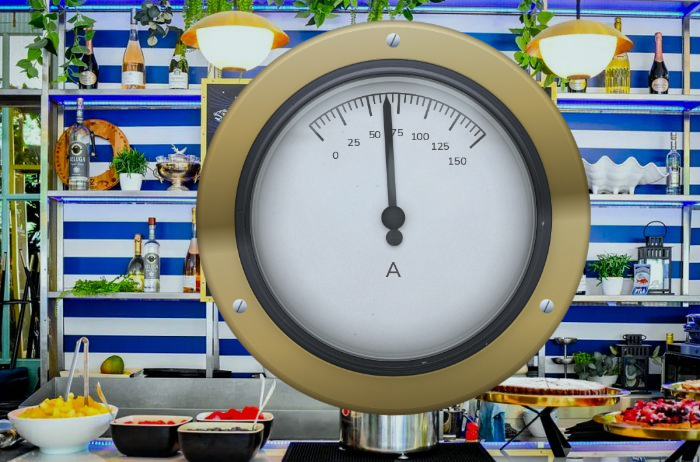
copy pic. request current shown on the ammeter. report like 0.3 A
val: 65 A
